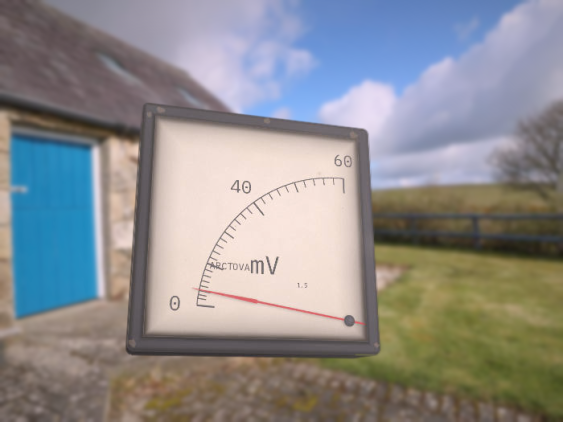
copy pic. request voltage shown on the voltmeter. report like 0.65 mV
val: 10 mV
